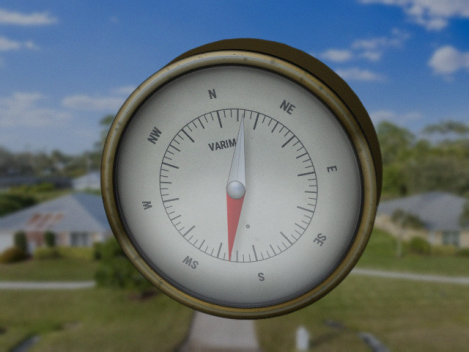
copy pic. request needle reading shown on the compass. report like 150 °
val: 200 °
